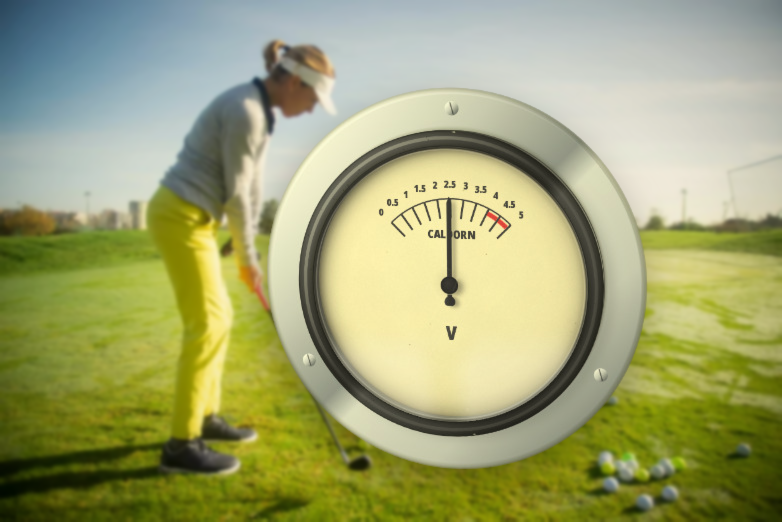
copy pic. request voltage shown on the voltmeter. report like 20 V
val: 2.5 V
